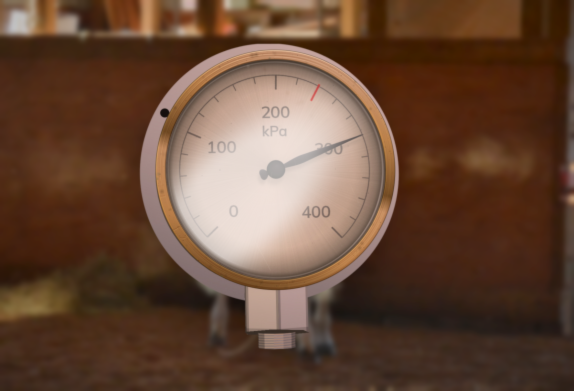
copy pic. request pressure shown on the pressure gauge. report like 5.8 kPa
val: 300 kPa
